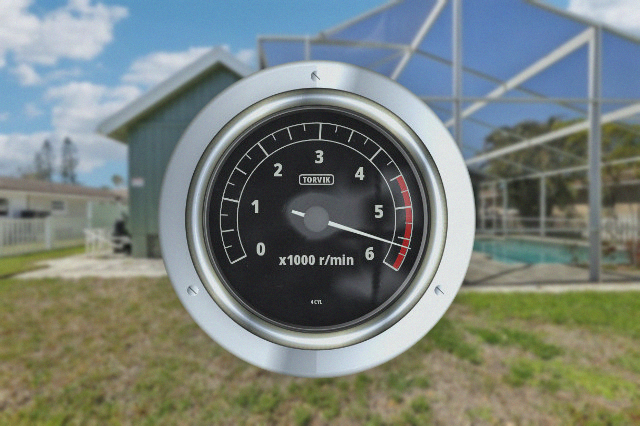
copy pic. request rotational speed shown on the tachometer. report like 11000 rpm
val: 5625 rpm
